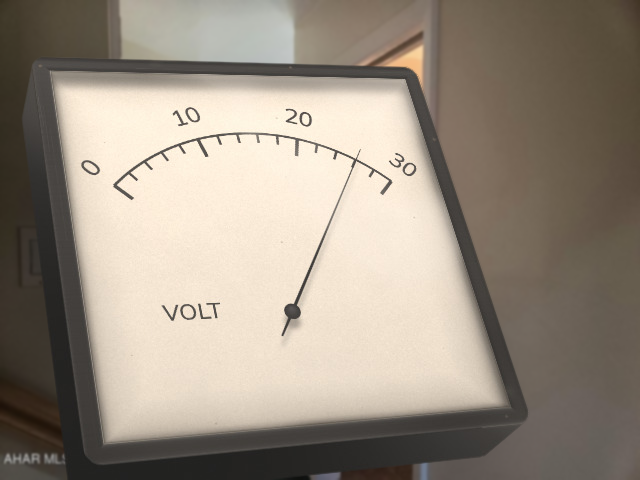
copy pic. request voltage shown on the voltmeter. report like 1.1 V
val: 26 V
